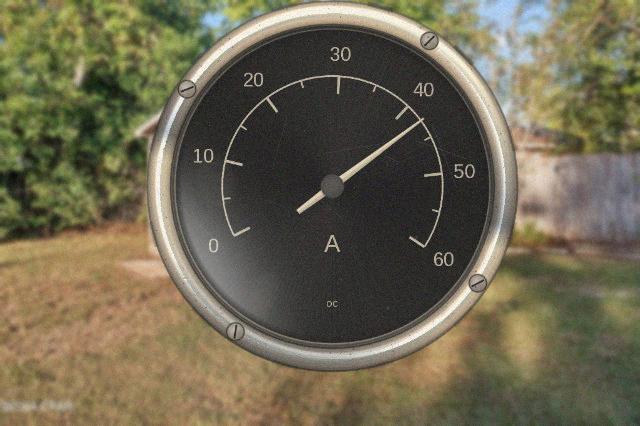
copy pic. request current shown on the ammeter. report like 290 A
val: 42.5 A
